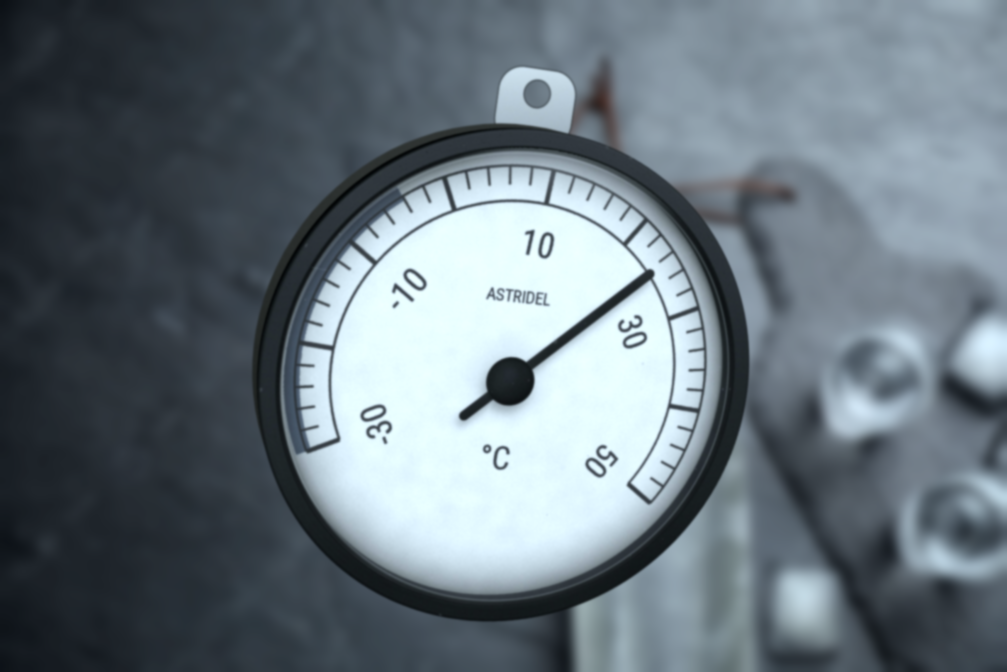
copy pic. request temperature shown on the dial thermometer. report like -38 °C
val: 24 °C
